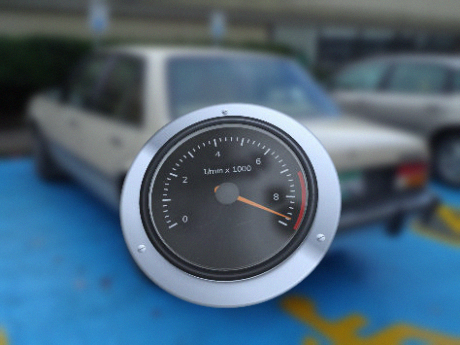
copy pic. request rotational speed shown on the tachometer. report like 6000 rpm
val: 8800 rpm
